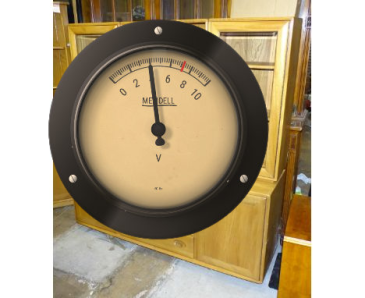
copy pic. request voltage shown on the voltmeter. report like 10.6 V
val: 4 V
